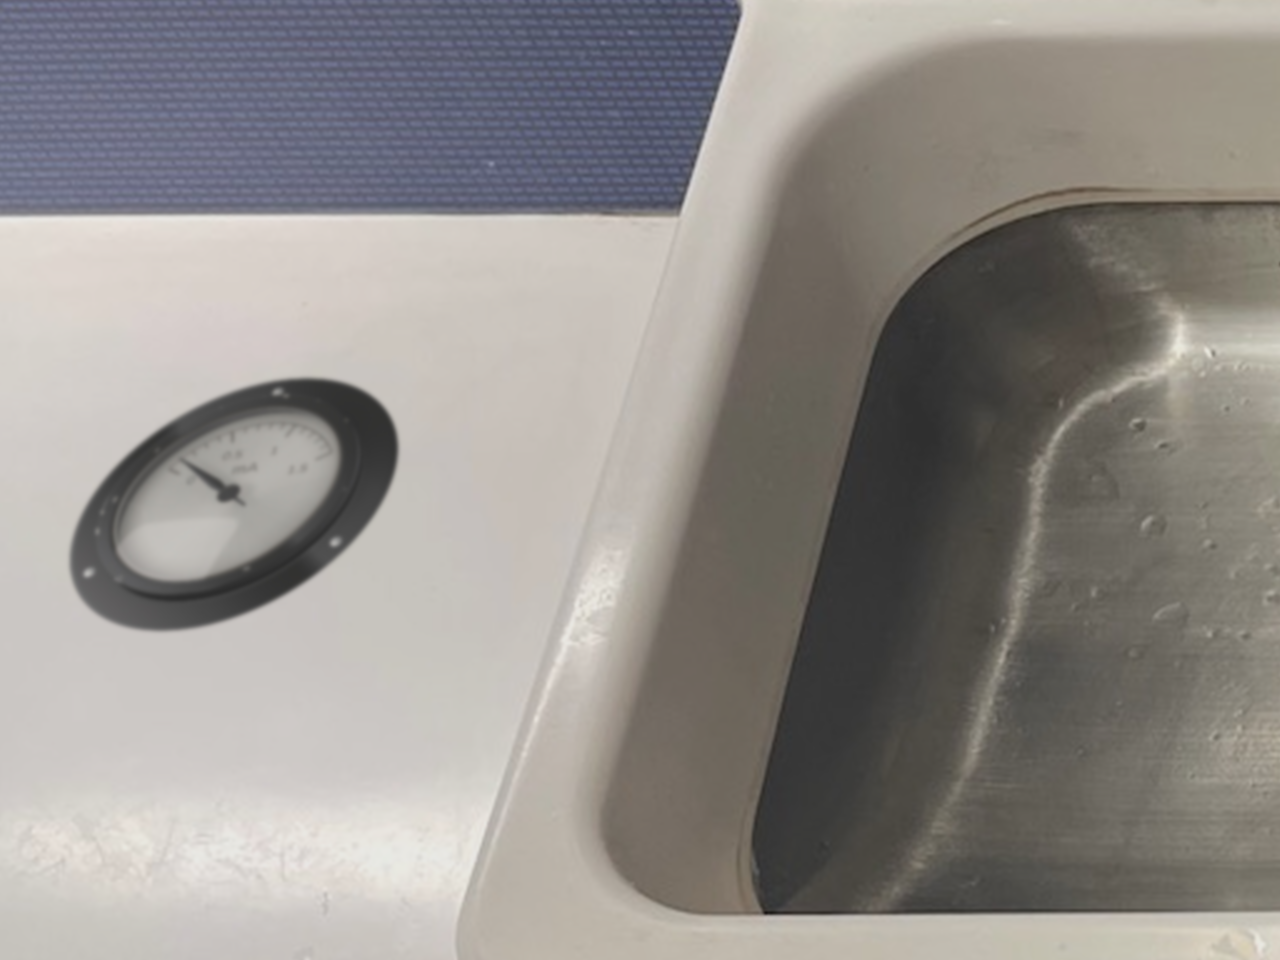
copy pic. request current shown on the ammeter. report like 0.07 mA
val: 0.1 mA
